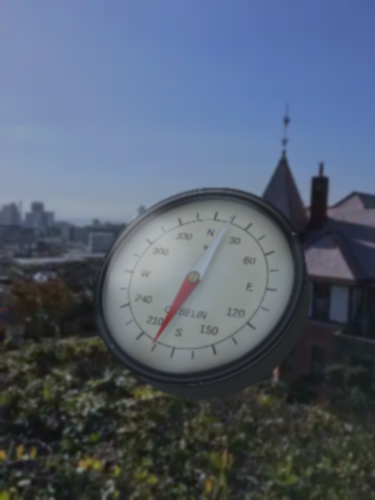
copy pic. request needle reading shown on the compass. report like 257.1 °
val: 195 °
